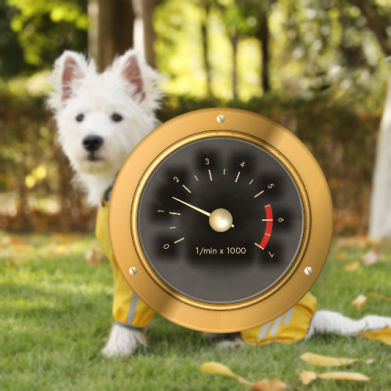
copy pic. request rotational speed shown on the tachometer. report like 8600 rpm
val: 1500 rpm
